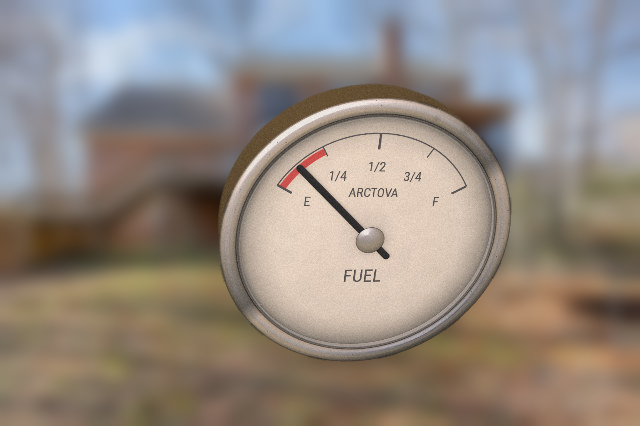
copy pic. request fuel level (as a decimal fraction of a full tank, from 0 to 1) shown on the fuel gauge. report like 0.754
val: 0.125
